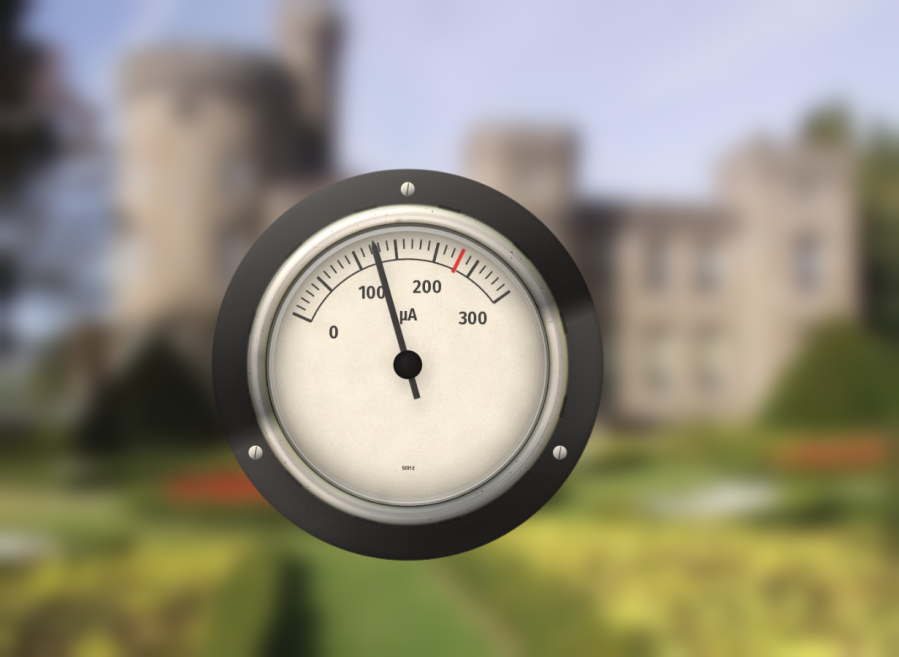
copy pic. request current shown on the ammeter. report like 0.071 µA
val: 125 µA
